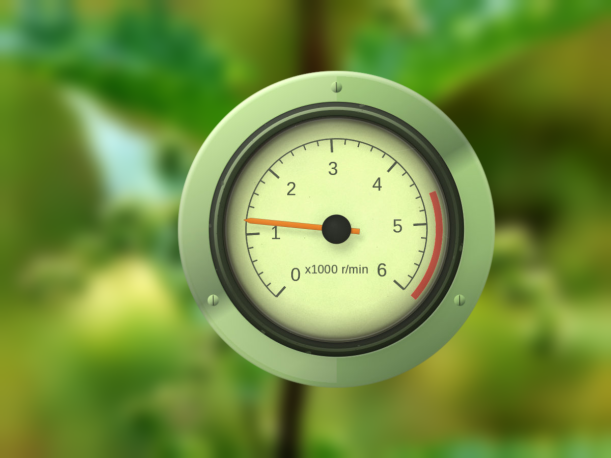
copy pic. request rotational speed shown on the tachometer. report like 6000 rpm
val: 1200 rpm
